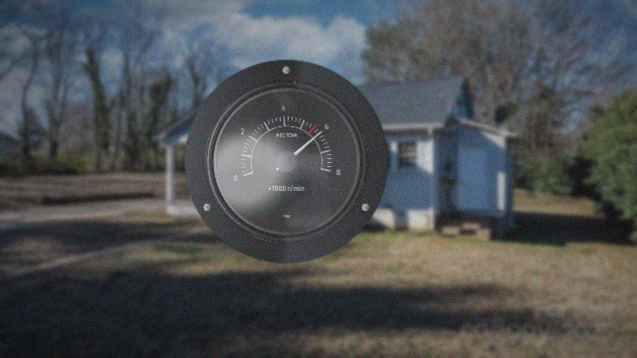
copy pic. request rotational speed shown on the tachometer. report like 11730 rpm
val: 6000 rpm
